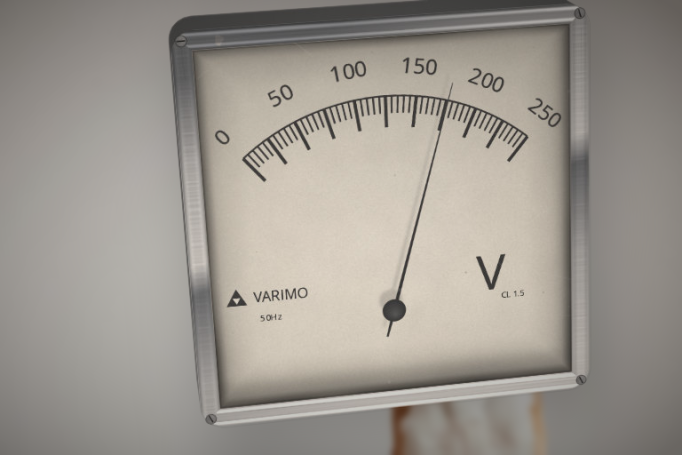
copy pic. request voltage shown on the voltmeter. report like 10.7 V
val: 175 V
